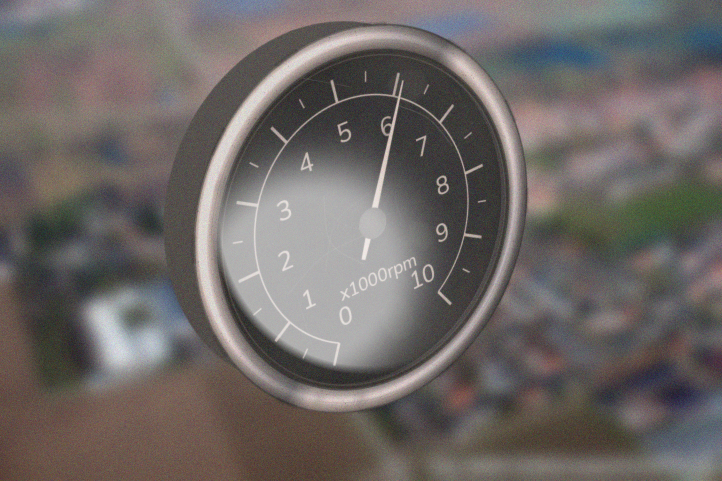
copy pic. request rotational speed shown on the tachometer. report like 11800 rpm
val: 6000 rpm
